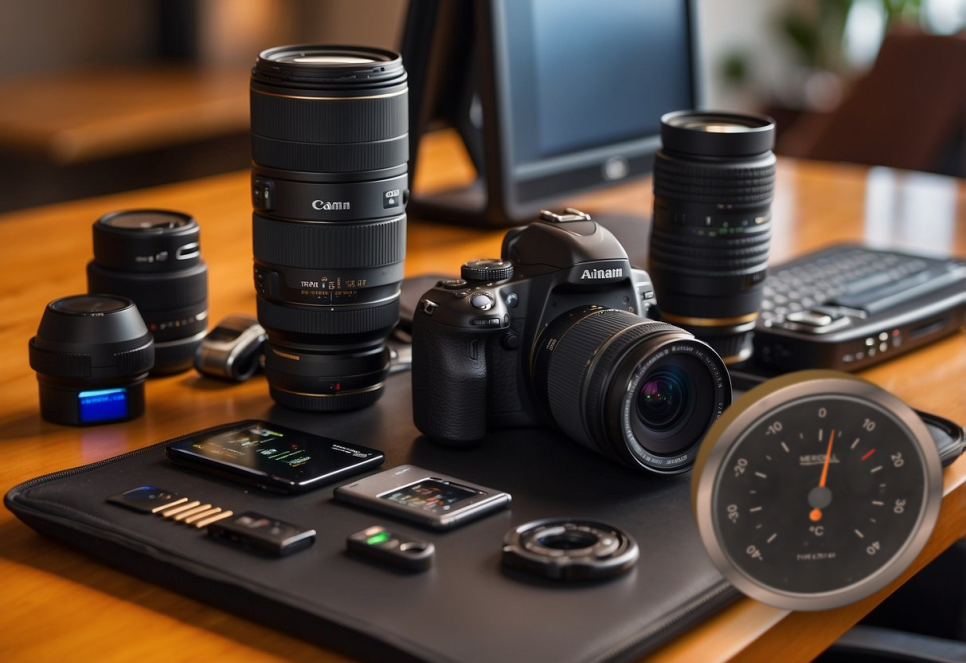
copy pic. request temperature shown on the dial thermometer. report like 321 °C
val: 2.5 °C
